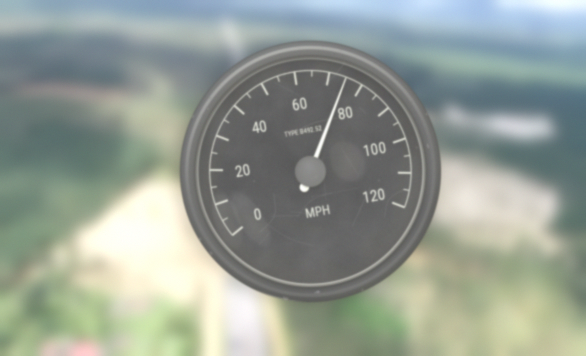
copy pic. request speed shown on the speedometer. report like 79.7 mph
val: 75 mph
